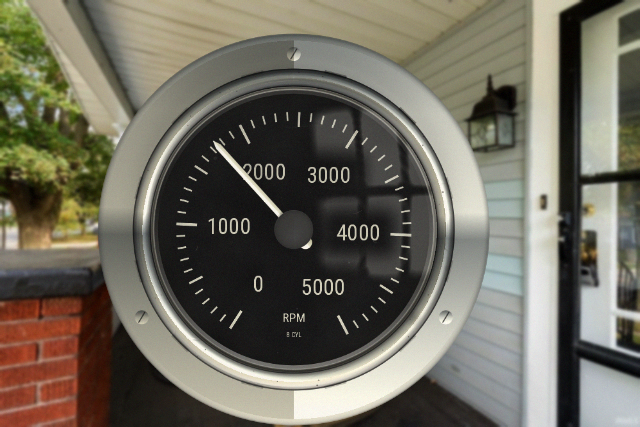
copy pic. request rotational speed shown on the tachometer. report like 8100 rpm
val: 1750 rpm
